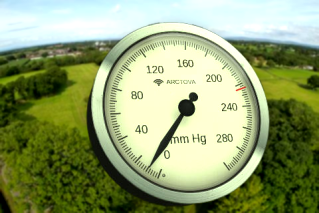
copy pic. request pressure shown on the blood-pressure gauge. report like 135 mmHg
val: 10 mmHg
